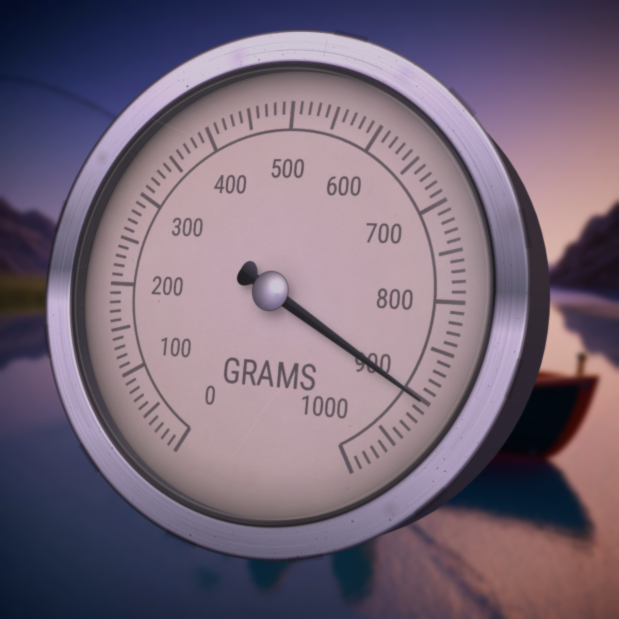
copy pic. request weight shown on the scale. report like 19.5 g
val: 900 g
